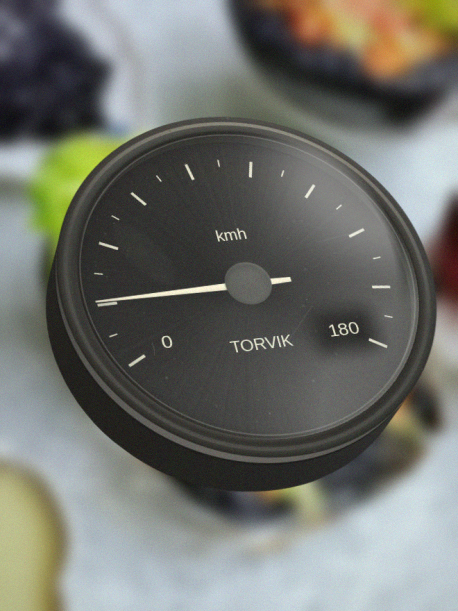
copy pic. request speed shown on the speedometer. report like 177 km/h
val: 20 km/h
